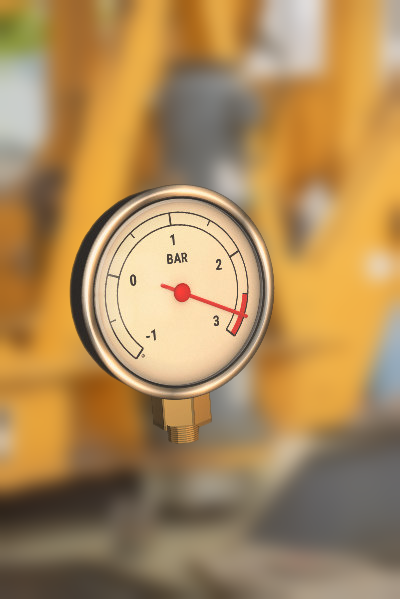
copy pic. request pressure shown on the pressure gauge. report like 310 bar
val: 2.75 bar
